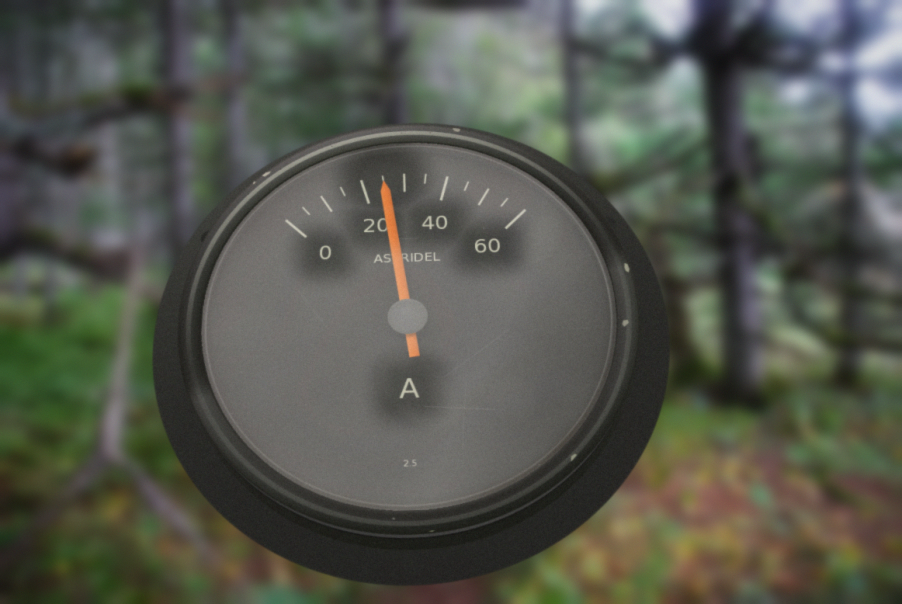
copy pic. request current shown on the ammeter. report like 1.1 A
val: 25 A
